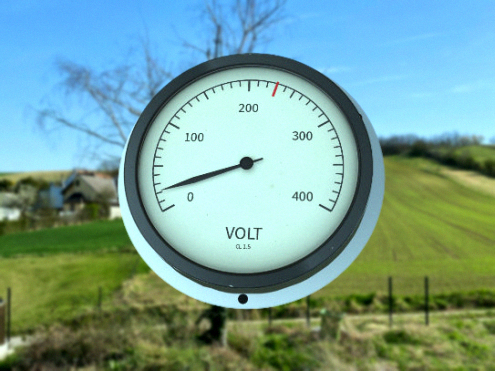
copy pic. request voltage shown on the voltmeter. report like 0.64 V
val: 20 V
